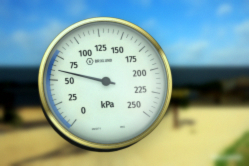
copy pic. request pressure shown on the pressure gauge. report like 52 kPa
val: 60 kPa
